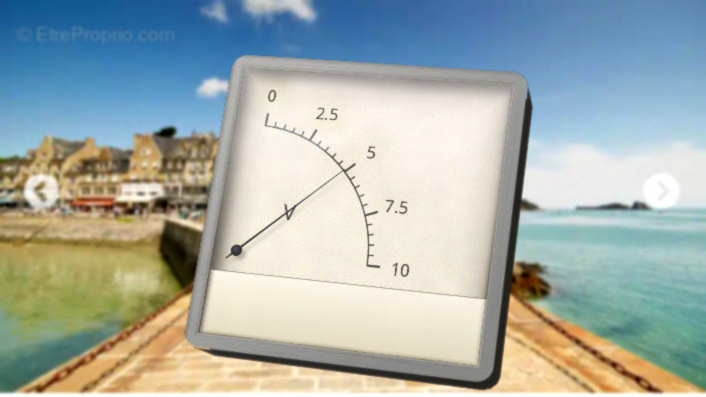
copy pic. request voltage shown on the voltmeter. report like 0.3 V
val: 5 V
